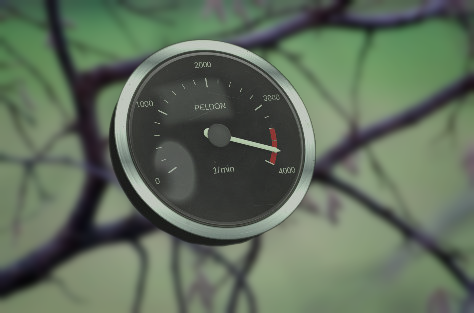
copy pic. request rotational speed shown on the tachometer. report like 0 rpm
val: 3800 rpm
